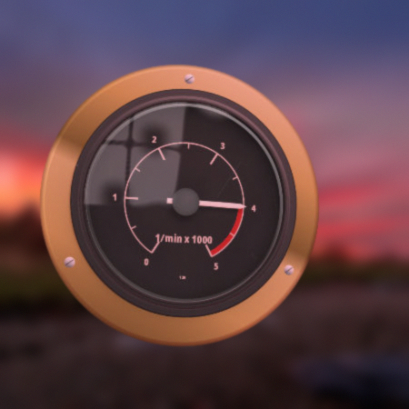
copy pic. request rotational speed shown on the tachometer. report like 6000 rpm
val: 4000 rpm
